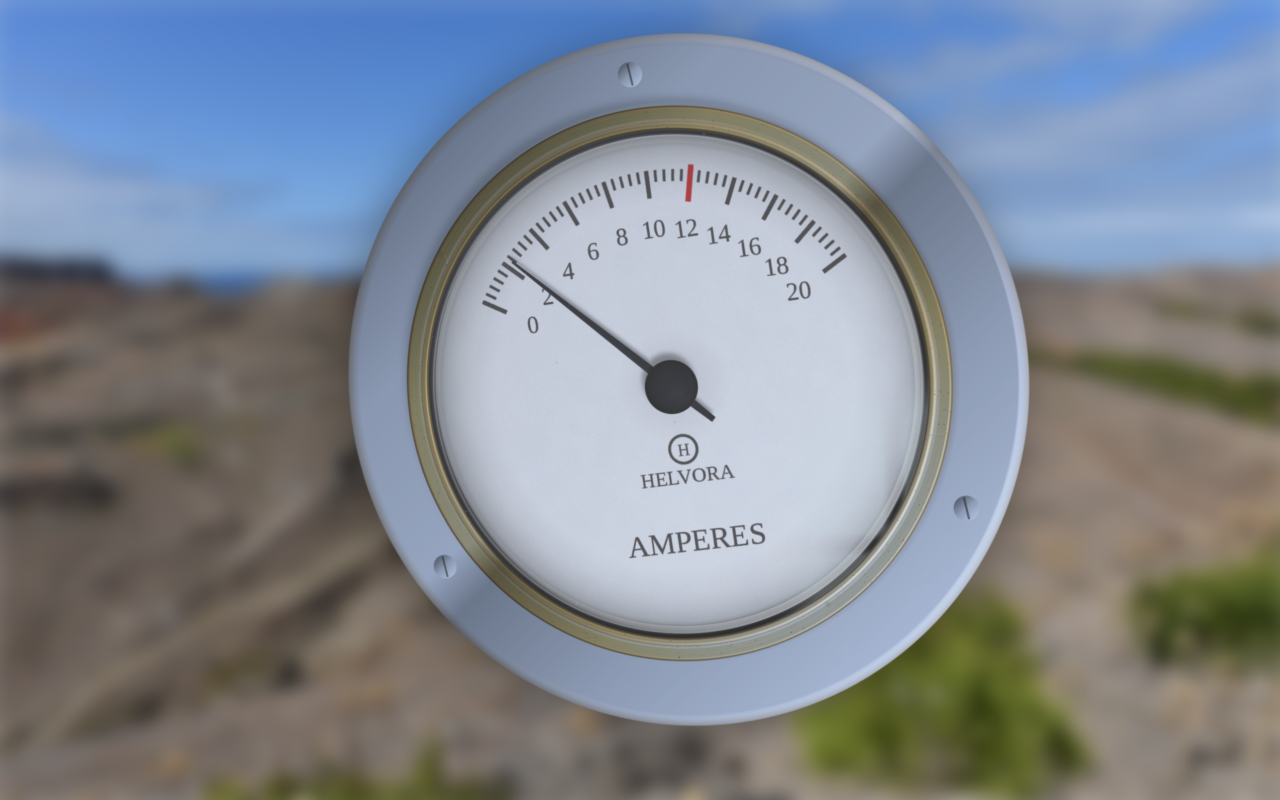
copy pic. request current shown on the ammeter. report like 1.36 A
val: 2.4 A
